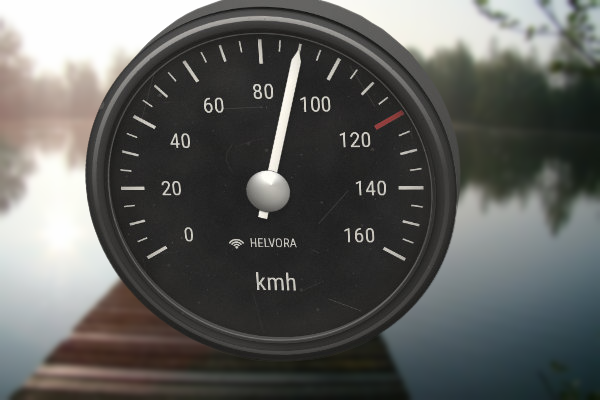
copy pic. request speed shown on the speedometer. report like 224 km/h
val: 90 km/h
